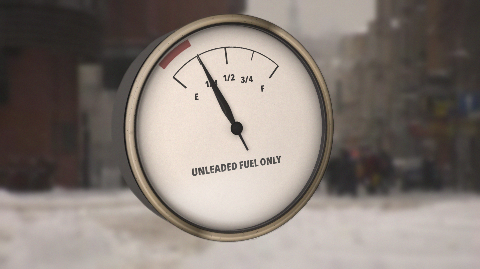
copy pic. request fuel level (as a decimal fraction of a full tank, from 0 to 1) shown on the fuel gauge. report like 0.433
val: 0.25
